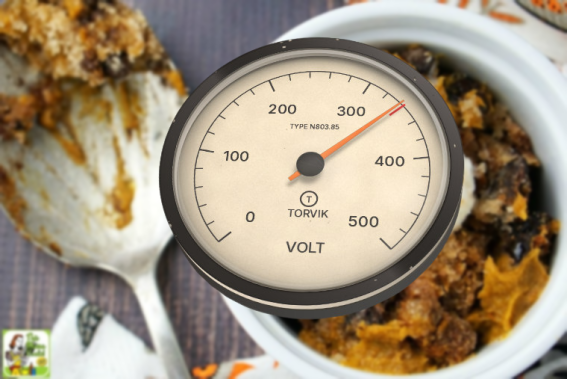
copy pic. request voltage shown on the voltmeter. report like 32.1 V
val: 340 V
